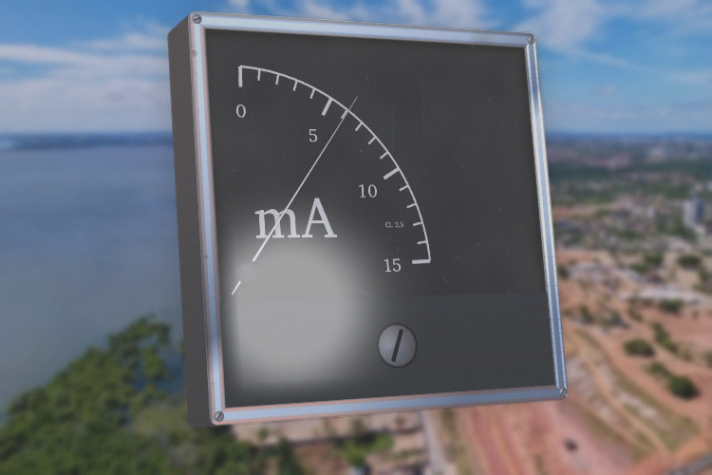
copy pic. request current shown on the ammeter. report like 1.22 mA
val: 6 mA
